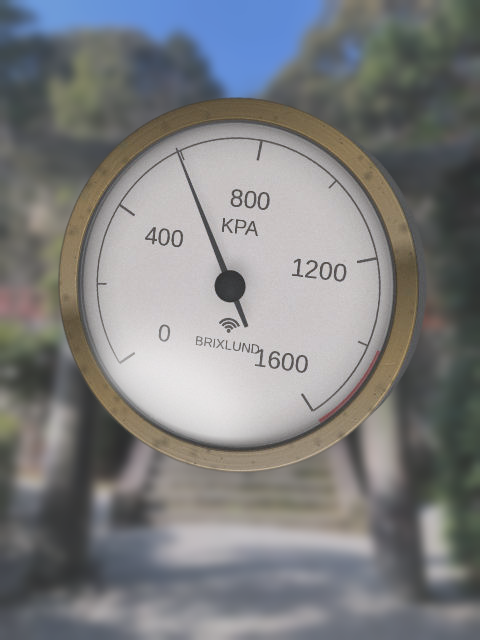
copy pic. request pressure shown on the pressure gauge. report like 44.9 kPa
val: 600 kPa
